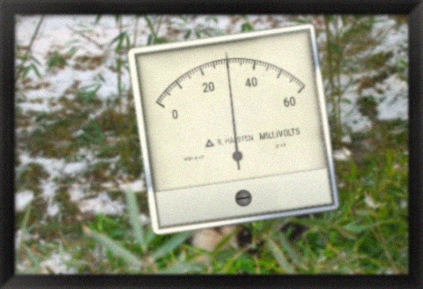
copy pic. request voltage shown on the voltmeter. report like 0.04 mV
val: 30 mV
